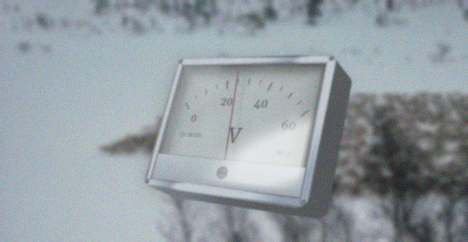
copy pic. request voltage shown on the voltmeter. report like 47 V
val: 25 V
